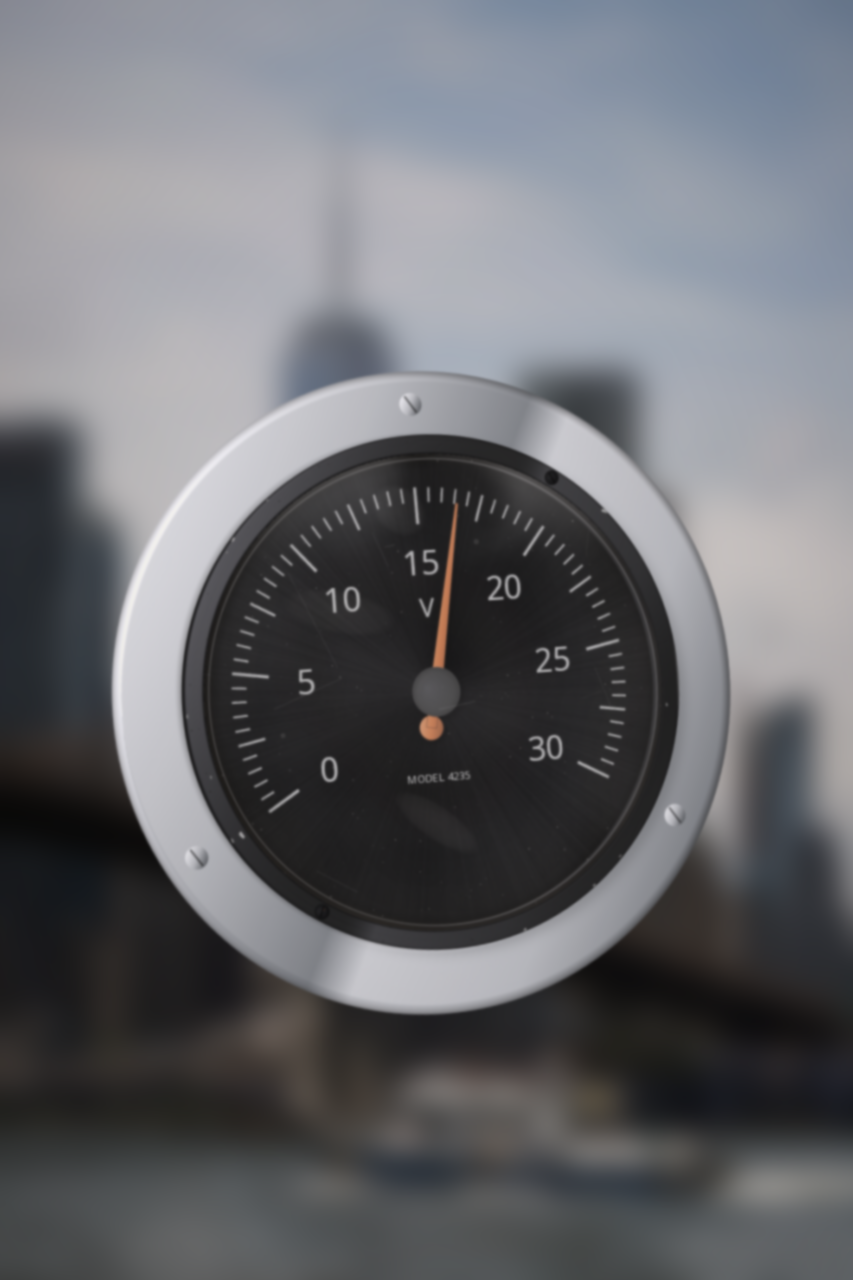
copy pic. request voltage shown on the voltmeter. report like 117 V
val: 16.5 V
